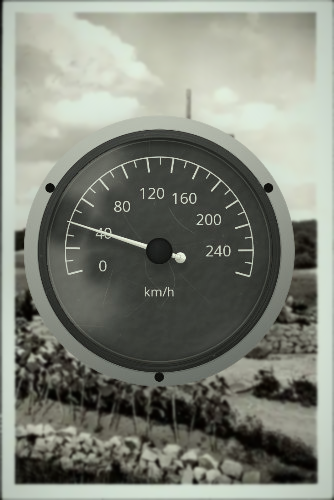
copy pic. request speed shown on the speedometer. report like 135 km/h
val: 40 km/h
